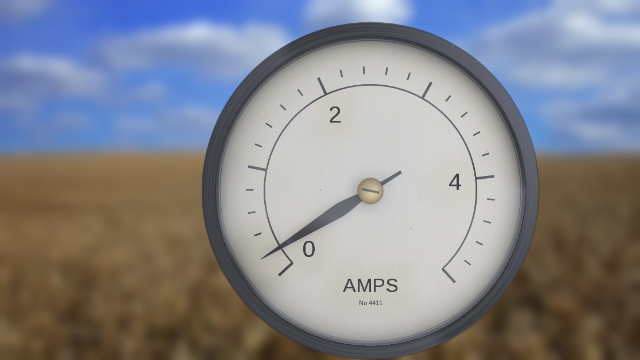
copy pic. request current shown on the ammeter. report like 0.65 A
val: 0.2 A
